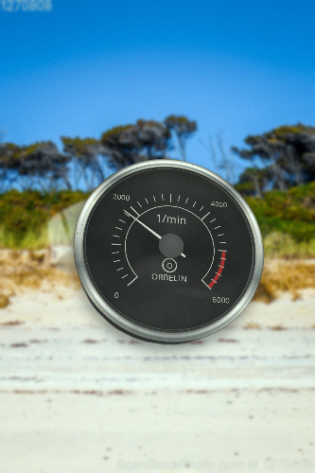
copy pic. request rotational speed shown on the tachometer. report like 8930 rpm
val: 1800 rpm
